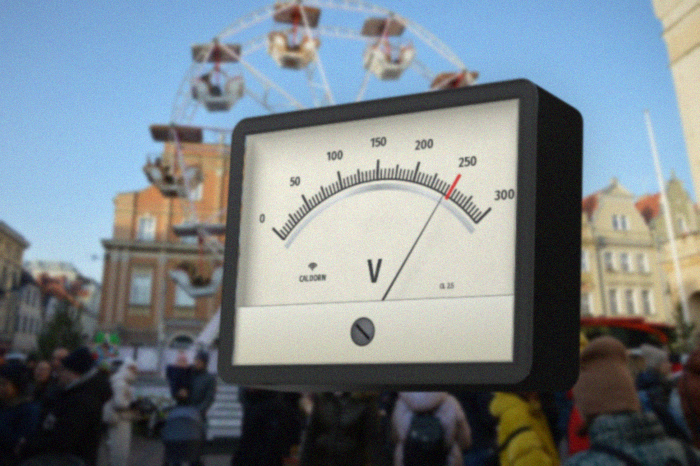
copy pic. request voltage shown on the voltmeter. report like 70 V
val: 250 V
